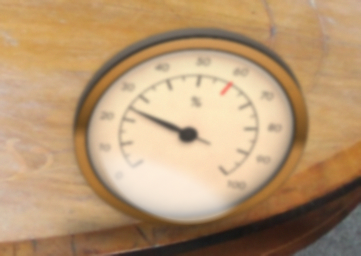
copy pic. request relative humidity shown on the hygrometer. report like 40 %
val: 25 %
